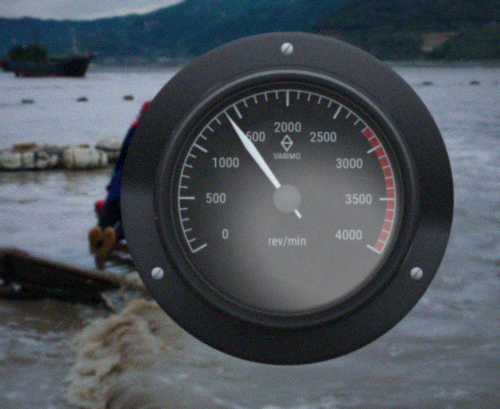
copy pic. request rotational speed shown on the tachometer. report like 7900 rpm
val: 1400 rpm
